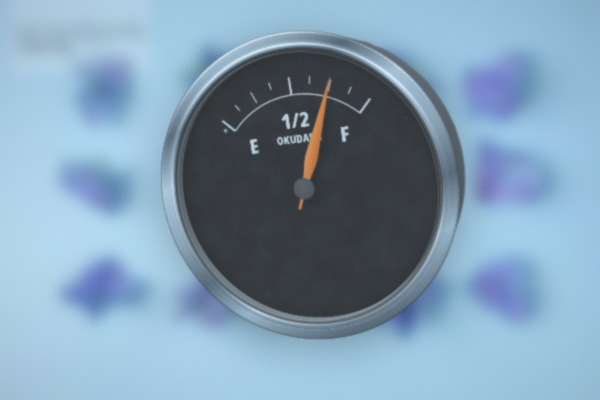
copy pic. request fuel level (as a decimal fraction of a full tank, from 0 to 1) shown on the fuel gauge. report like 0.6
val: 0.75
